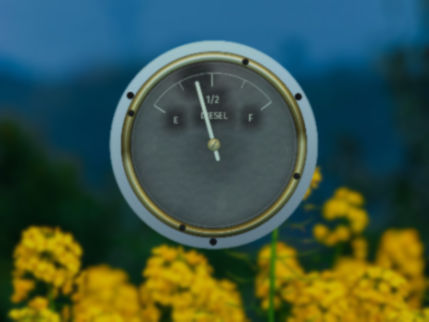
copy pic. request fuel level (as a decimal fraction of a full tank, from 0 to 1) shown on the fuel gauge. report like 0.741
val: 0.375
